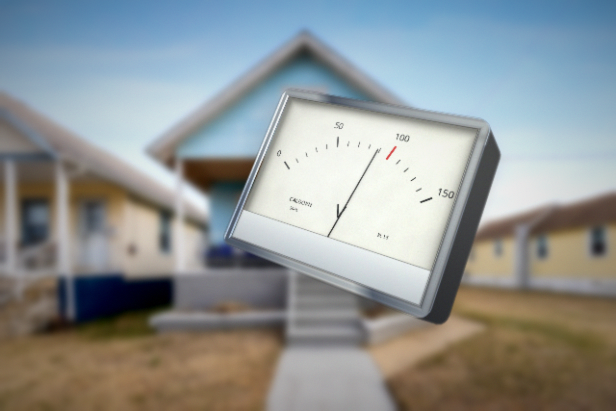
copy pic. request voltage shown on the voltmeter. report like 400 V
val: 90 V
